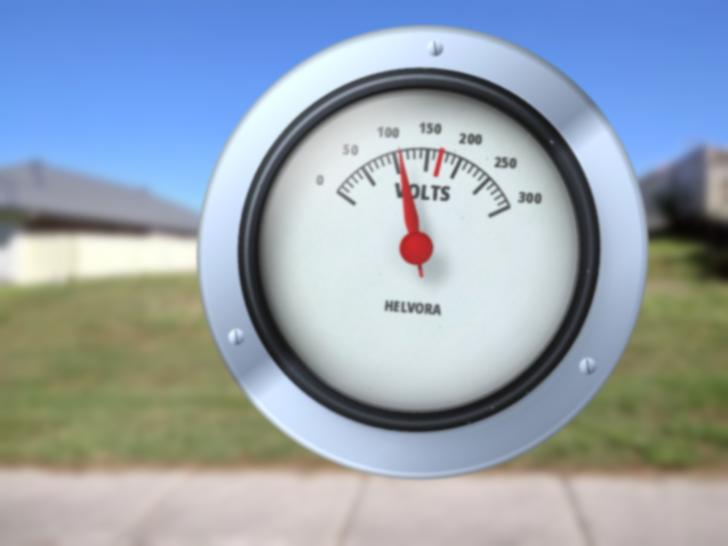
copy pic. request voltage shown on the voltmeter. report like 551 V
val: 110 V
